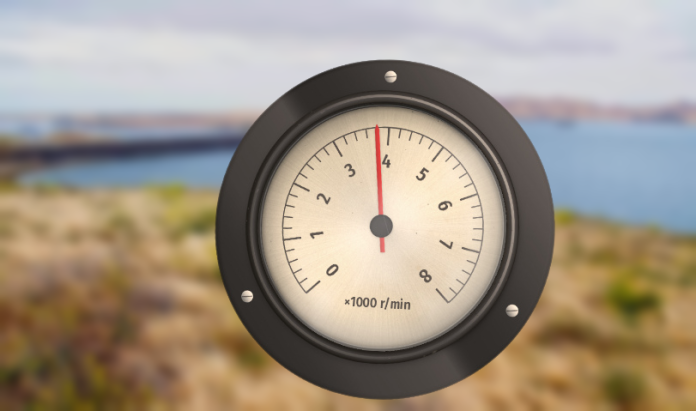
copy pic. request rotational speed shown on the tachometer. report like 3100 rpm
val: 3800 rpm
